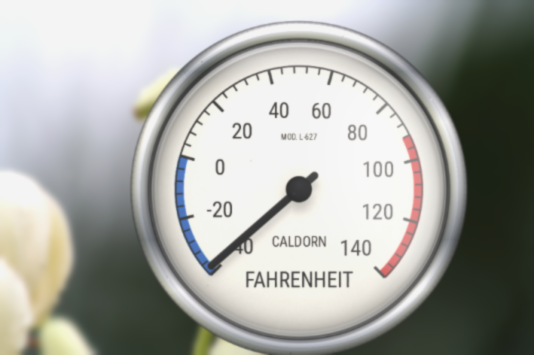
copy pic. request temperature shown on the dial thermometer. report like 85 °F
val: -38 °F
